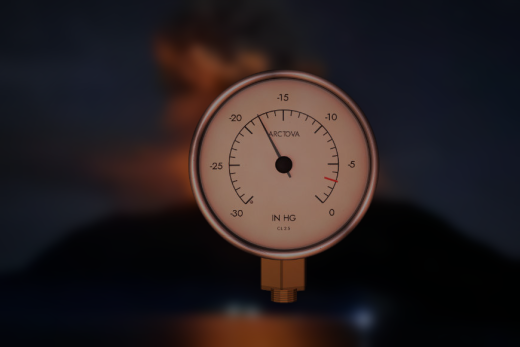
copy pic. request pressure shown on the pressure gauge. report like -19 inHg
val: -18 inHg
